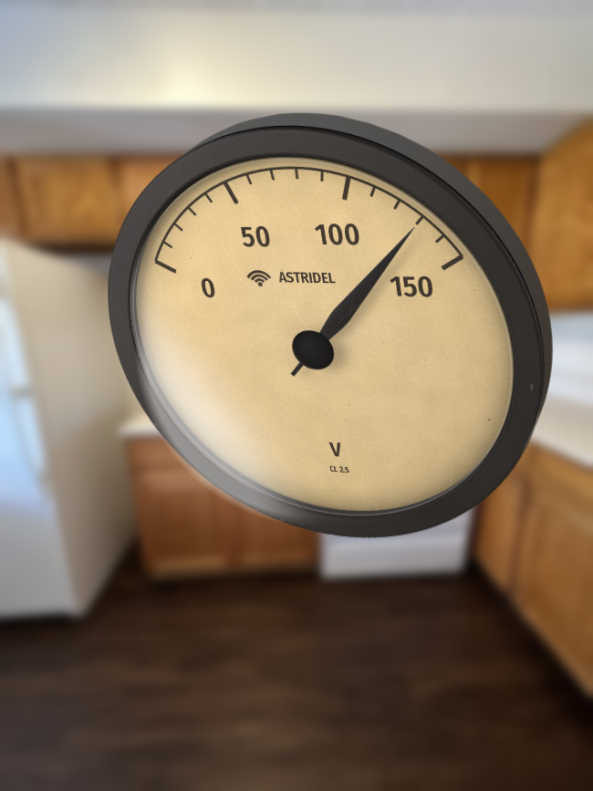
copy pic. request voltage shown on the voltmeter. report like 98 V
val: 130 V
